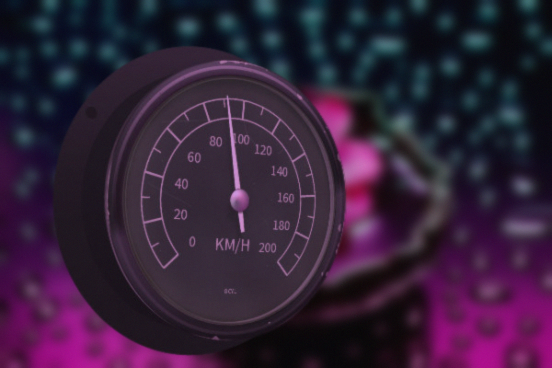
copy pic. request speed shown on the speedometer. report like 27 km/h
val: 90 km/h
